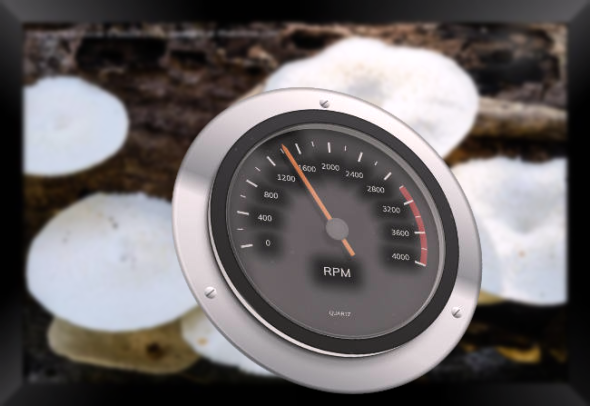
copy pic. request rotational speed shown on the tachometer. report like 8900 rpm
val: 1400 rpm
